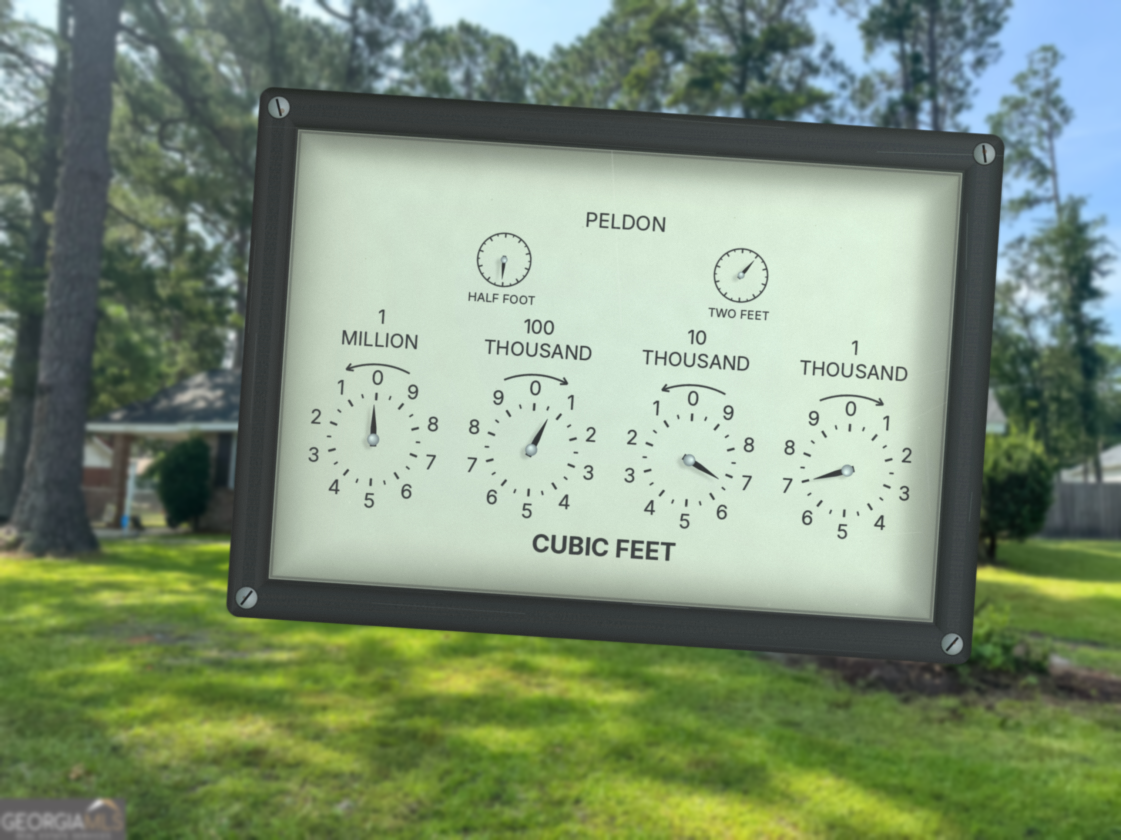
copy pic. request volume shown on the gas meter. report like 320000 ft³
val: 6700 ft³
